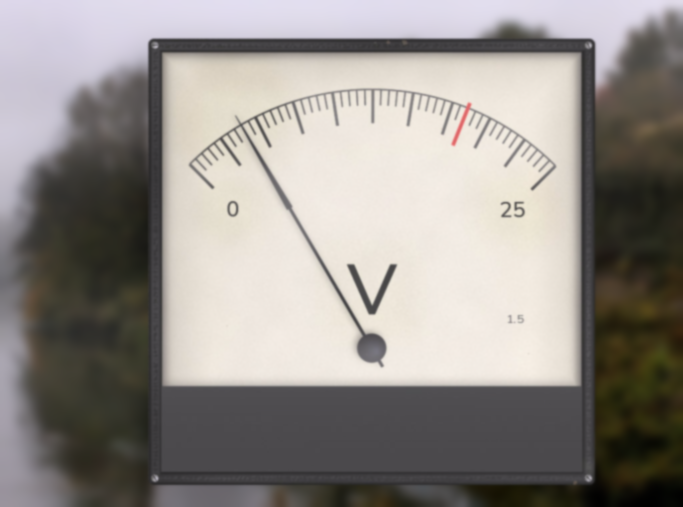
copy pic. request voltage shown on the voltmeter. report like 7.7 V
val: 4 V
